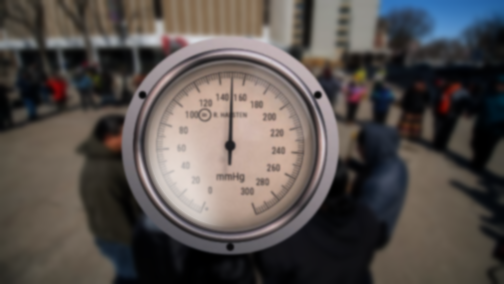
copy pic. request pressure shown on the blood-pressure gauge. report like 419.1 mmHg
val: 150 mmHg
